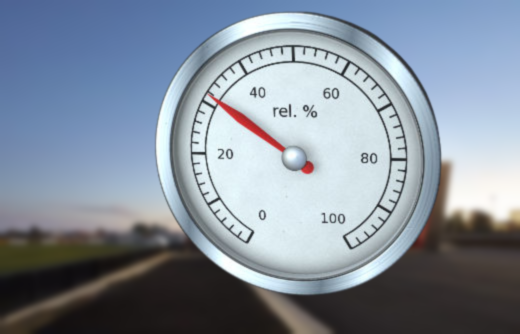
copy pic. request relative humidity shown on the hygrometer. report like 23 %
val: 32 %
